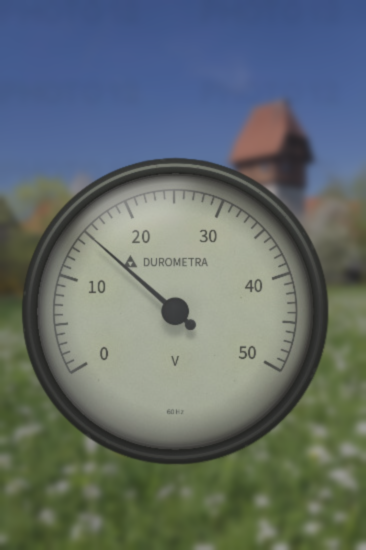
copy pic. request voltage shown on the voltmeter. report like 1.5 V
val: 15 V
